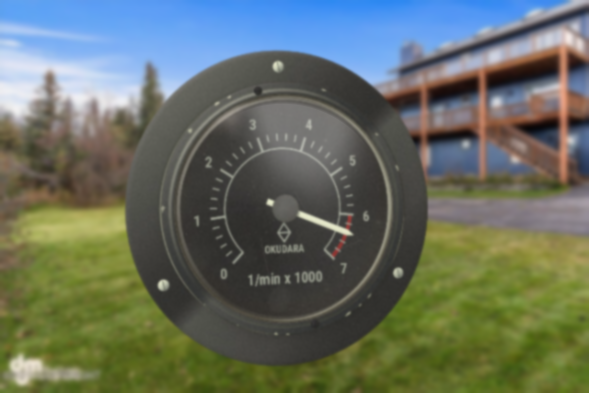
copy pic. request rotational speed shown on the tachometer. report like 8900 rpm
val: 6400 rpm
